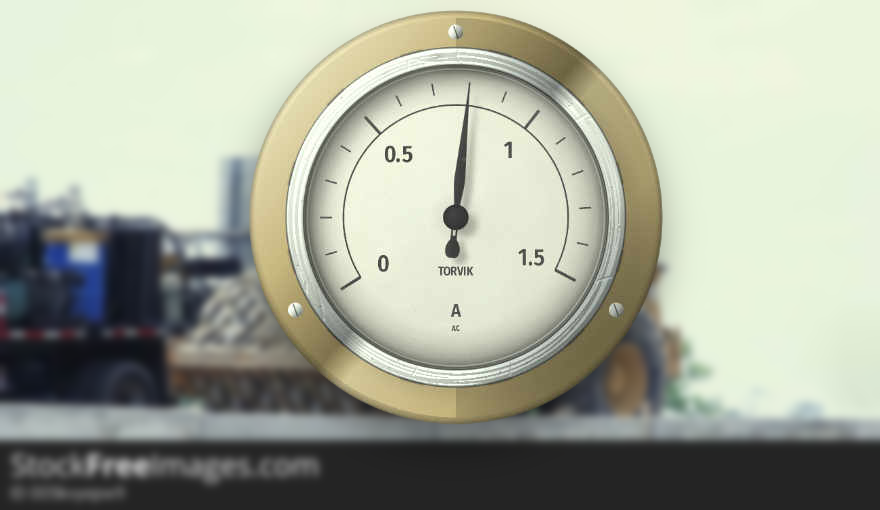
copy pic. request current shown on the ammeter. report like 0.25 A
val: 0.8 A
